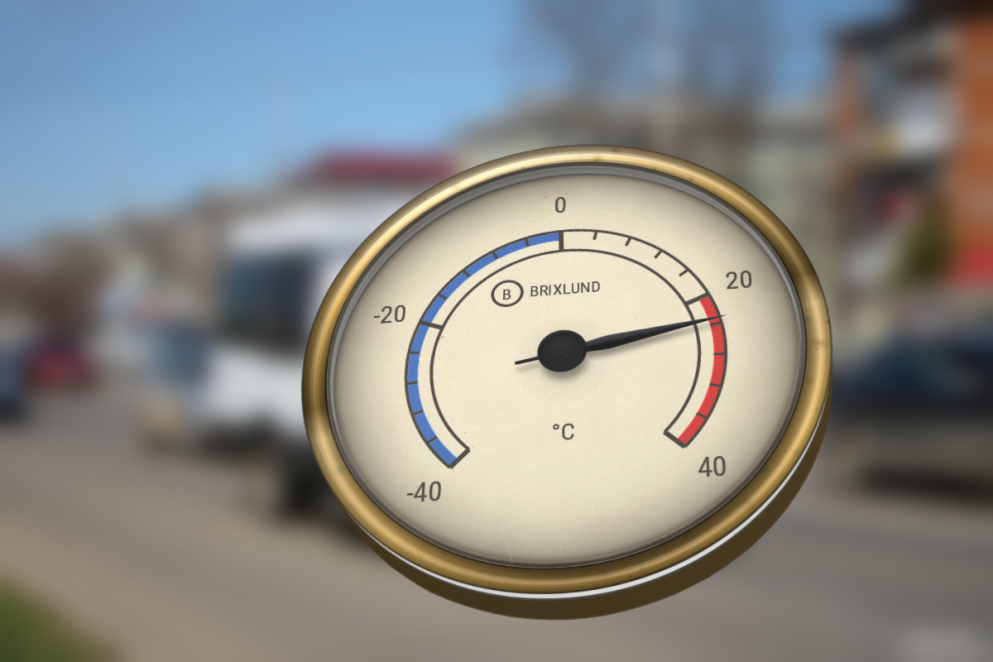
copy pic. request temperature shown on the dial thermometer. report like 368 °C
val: 24 °C
